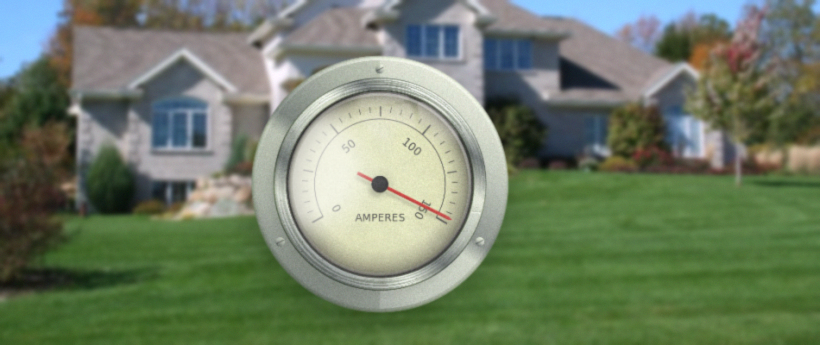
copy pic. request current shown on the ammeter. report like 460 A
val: 147.5 A
